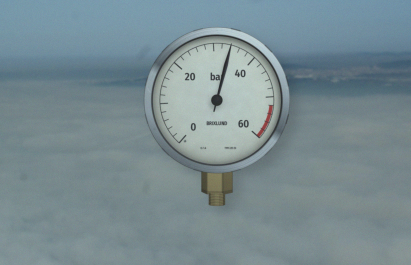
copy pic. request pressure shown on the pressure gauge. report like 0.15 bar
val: 34 bar
